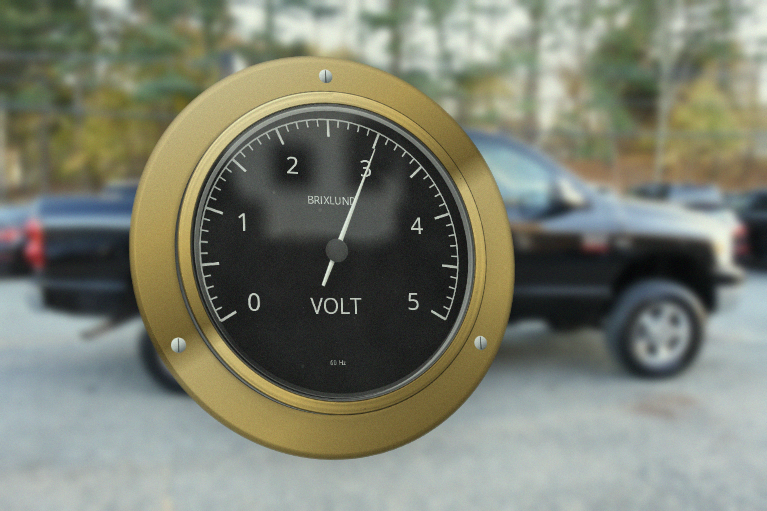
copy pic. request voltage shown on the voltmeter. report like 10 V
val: 3 V
